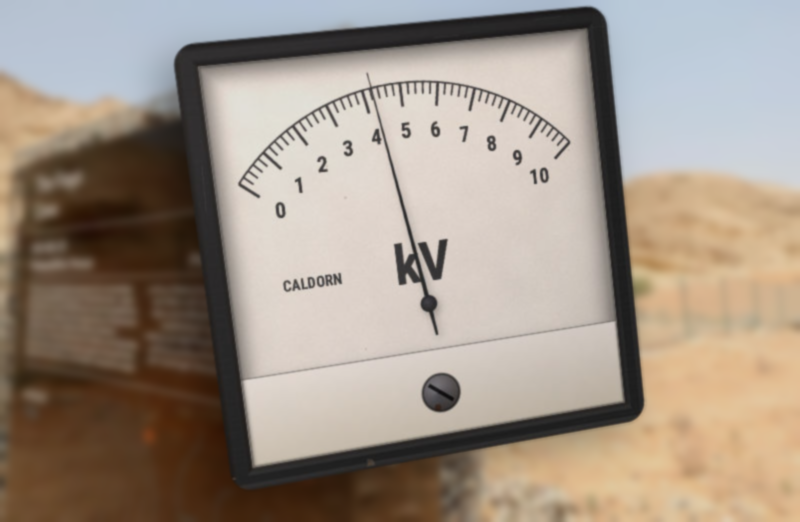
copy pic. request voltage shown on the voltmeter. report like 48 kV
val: 4.2 kV
